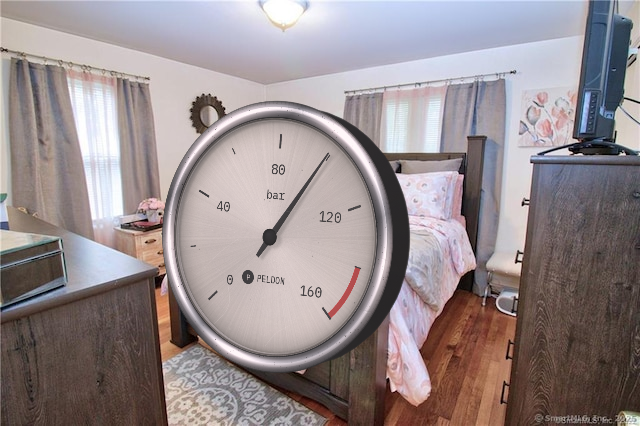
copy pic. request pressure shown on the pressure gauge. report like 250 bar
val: 100 bar
